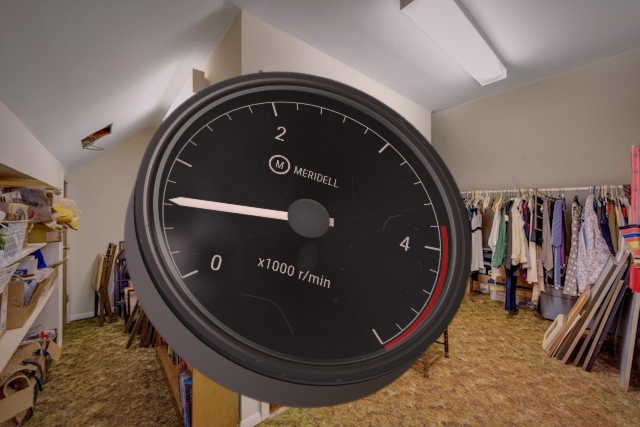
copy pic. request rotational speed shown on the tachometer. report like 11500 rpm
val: 600 rpm
